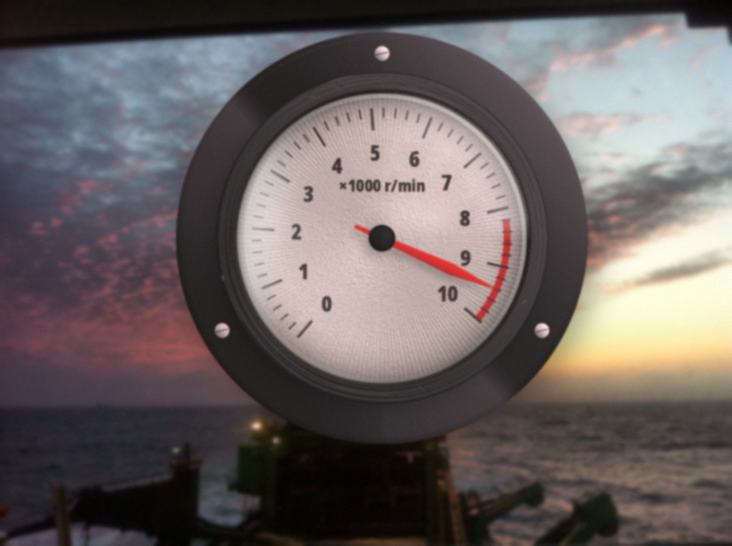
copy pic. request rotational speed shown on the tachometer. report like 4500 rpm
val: 9400 rpm
